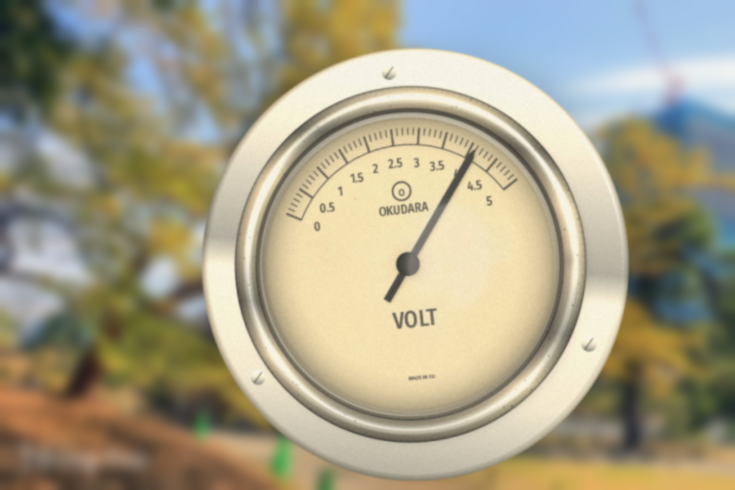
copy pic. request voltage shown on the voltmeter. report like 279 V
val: 4.1 V
